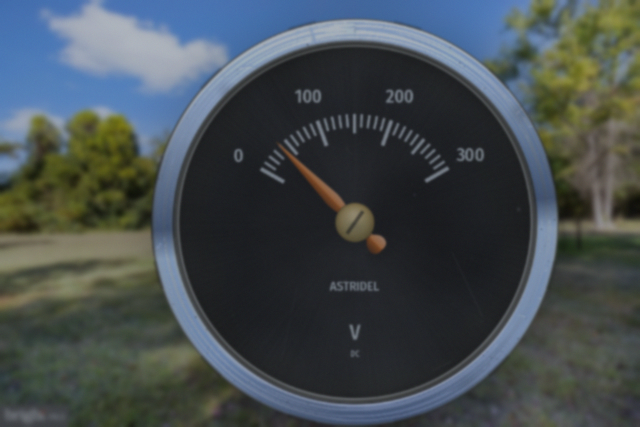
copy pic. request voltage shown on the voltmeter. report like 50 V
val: 40 V
